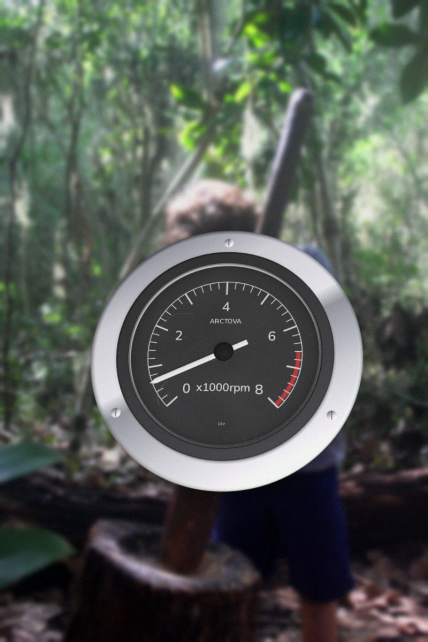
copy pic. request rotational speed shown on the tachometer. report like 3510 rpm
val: 600 rpm
